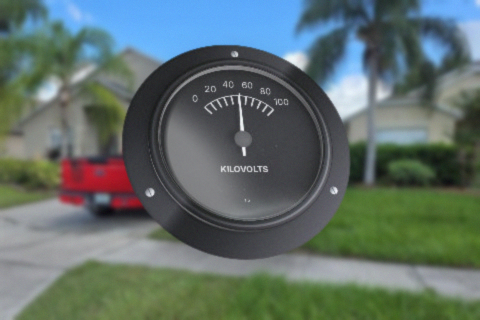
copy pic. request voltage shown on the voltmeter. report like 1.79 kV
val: 50 kV
